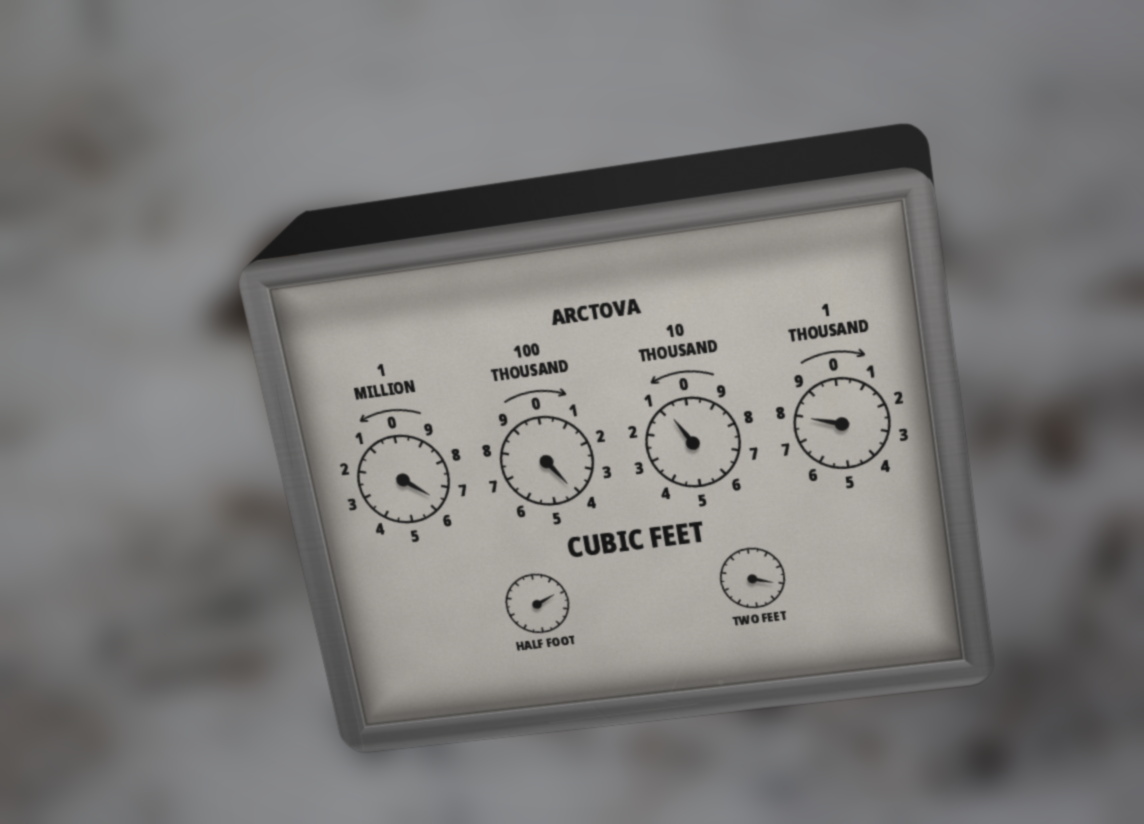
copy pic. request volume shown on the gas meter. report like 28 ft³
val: 640800 ft³
